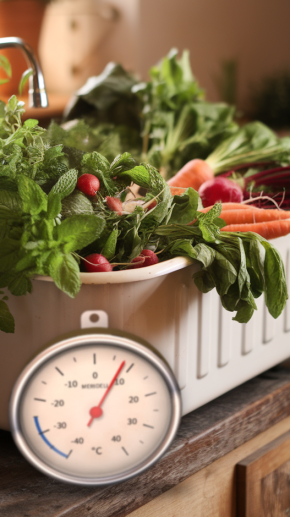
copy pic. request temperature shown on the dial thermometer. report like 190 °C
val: 7.5 °C
